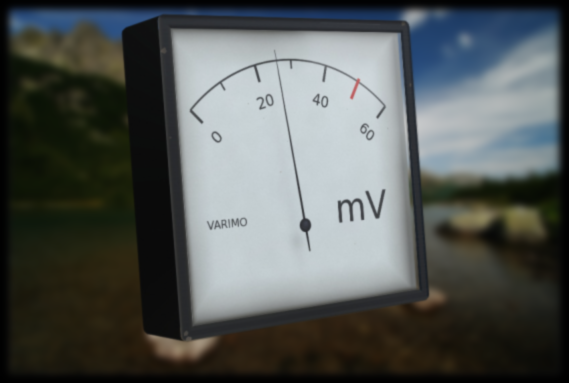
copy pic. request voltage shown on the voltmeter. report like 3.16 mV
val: 25 mV
